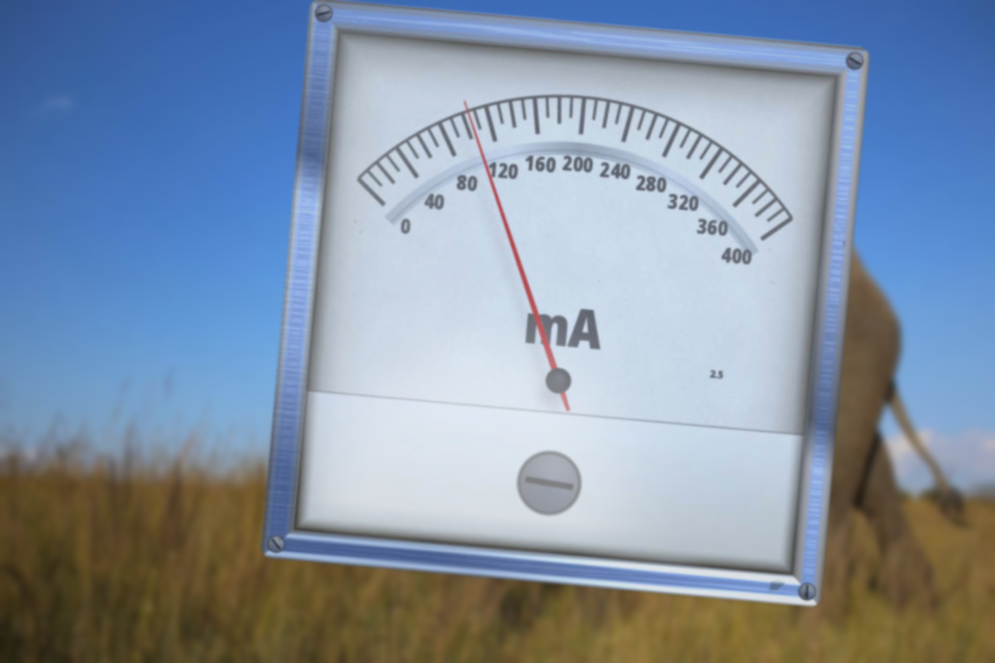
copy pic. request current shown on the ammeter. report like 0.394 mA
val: 105 mA
